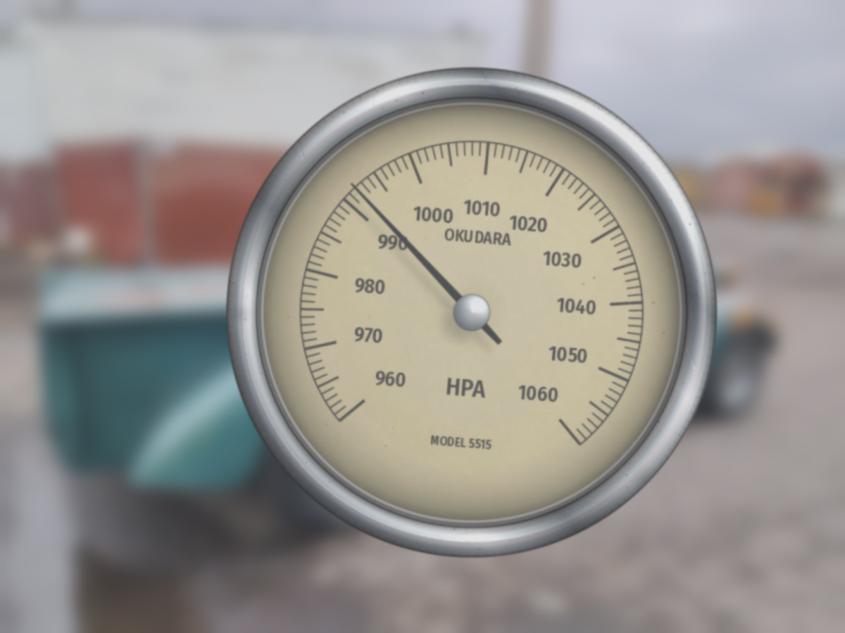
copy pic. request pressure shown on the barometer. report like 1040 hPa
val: 992 hPa
